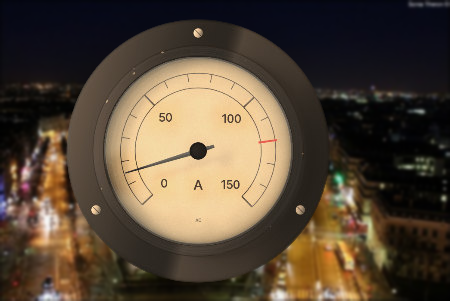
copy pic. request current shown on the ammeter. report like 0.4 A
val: 15 A
